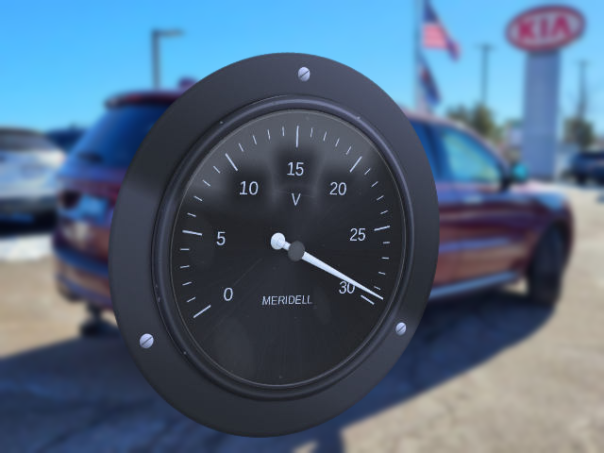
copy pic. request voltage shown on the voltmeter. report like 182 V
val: 29.5 V
